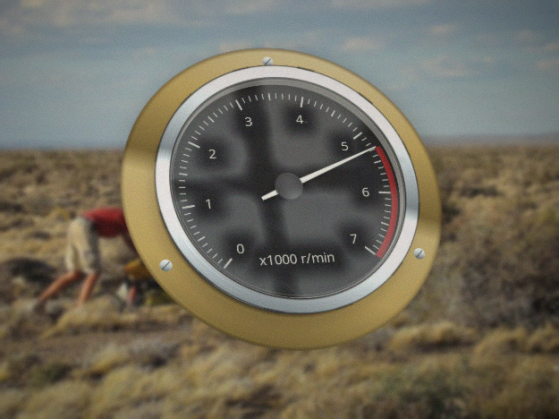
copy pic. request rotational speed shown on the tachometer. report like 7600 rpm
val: 5300 rpm
